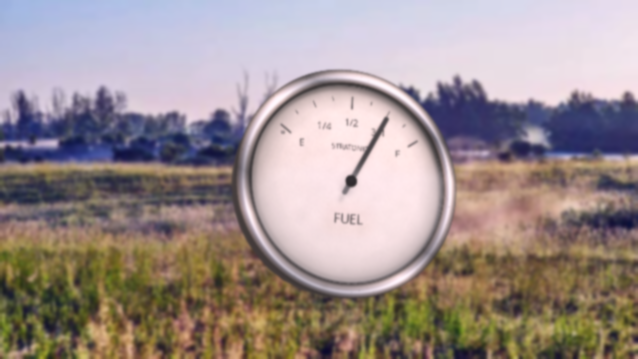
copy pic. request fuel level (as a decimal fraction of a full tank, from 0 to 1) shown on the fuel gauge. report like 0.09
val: 0.75
